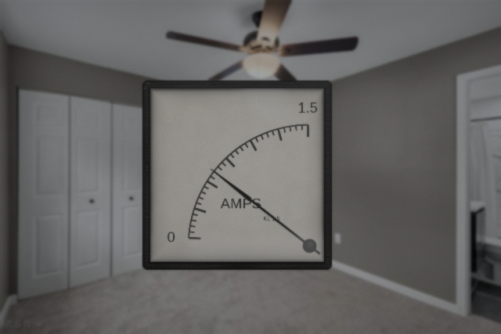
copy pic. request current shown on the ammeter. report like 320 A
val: 0.6 A
